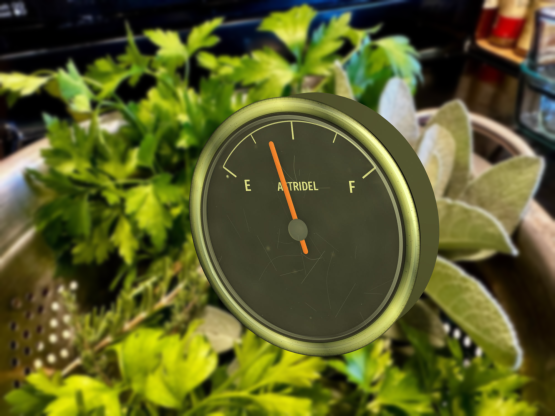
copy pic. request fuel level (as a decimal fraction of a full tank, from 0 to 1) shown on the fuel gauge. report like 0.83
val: 0.375
